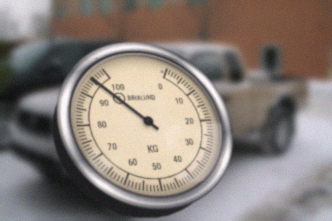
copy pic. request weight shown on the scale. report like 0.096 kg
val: 95 kg
